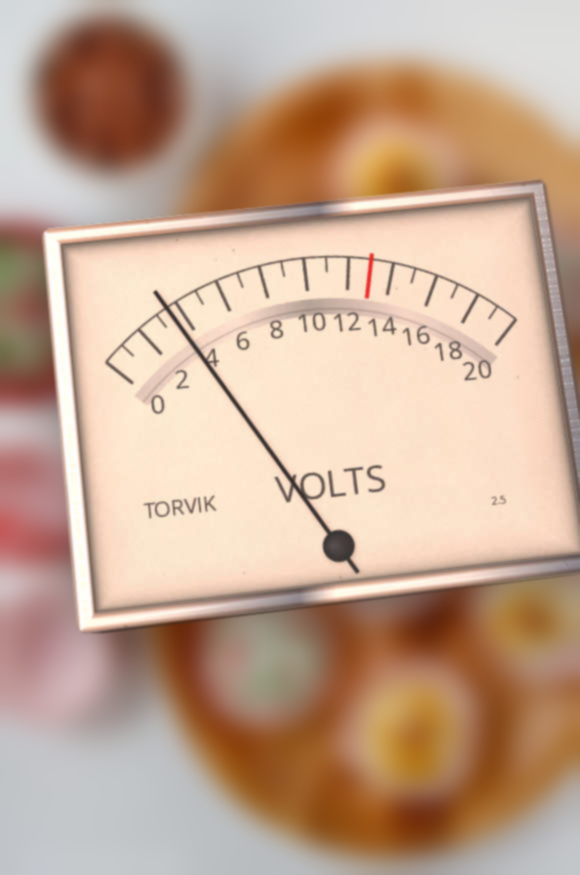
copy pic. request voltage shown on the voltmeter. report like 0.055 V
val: 3.5 V
